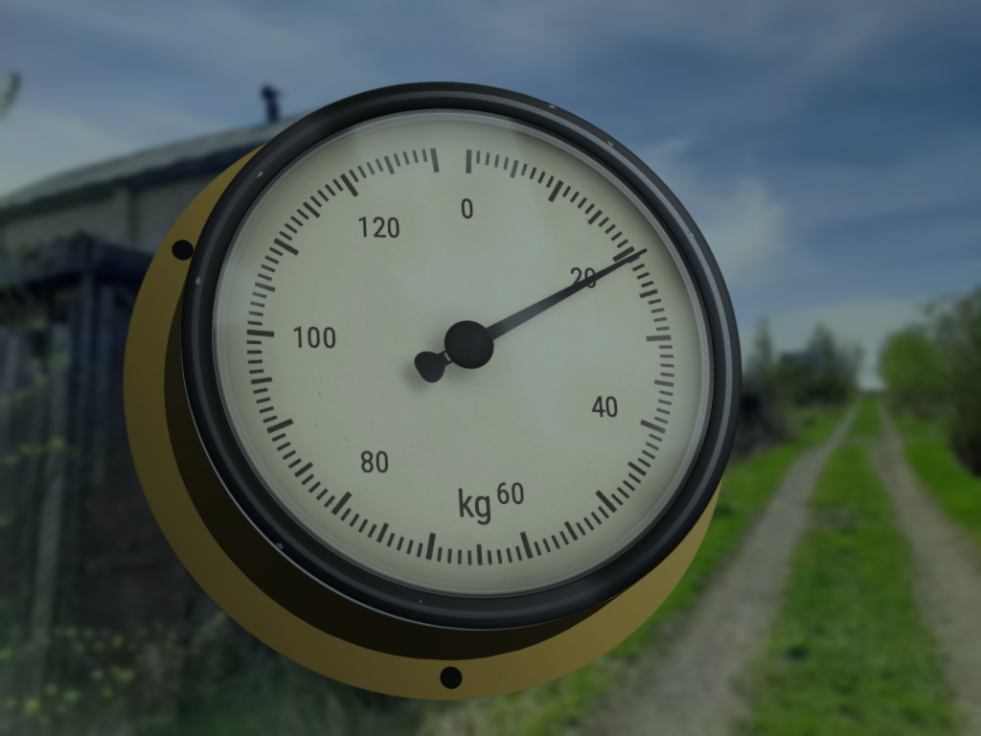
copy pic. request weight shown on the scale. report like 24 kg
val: 21 kg
